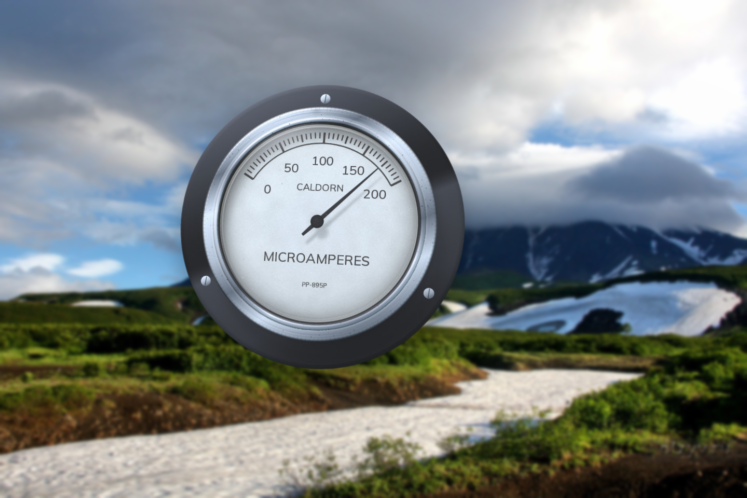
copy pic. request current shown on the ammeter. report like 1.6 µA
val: 175 µA
